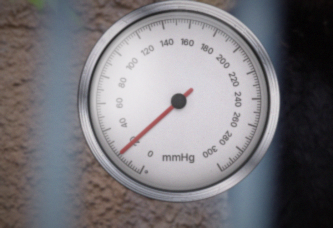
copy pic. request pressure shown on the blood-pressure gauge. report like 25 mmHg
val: 20 mmHg
